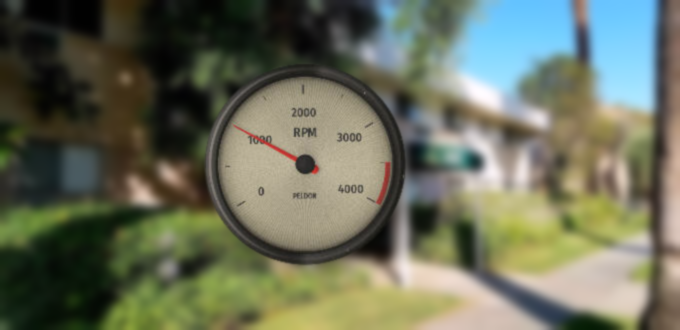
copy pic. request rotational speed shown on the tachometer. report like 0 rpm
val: 1000 rpm
